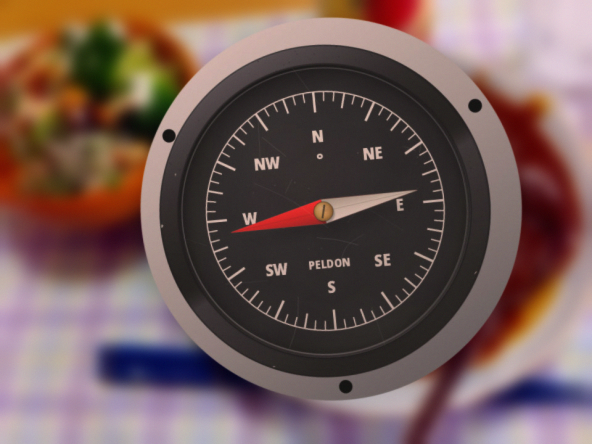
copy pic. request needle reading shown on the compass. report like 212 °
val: 262.5 °
